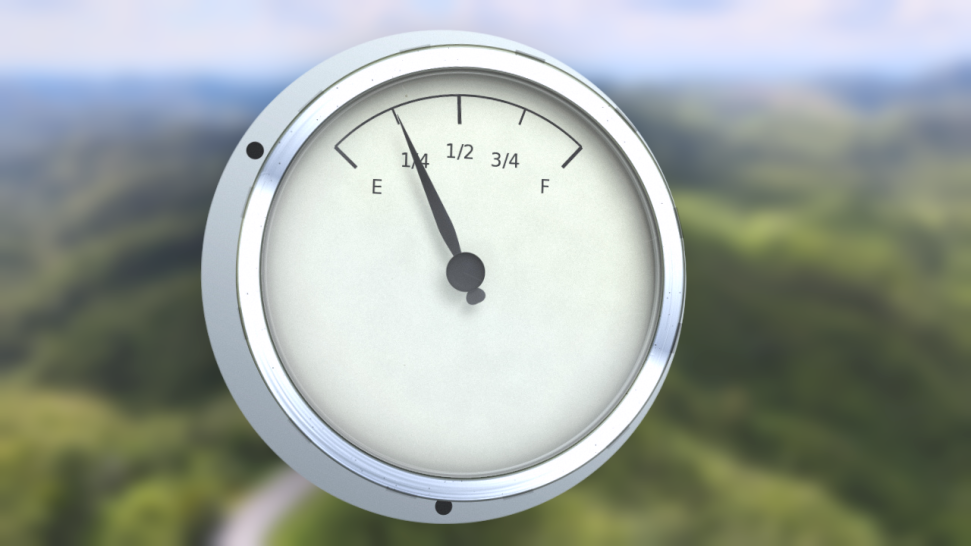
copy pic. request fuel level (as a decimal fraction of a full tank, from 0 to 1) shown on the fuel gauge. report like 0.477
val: 0.25
